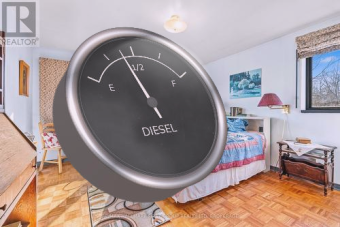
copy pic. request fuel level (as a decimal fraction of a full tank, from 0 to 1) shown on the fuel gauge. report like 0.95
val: 0.375
